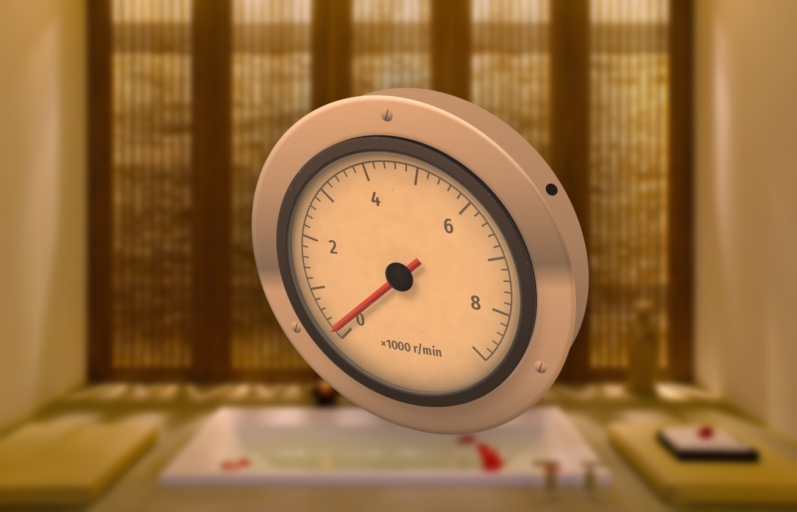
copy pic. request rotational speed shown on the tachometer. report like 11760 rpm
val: 200 rpm
